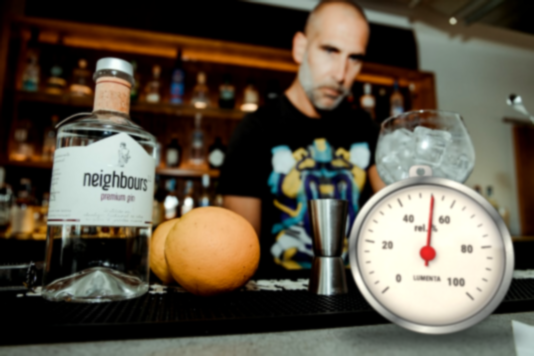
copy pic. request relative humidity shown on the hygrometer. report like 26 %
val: 52 %
